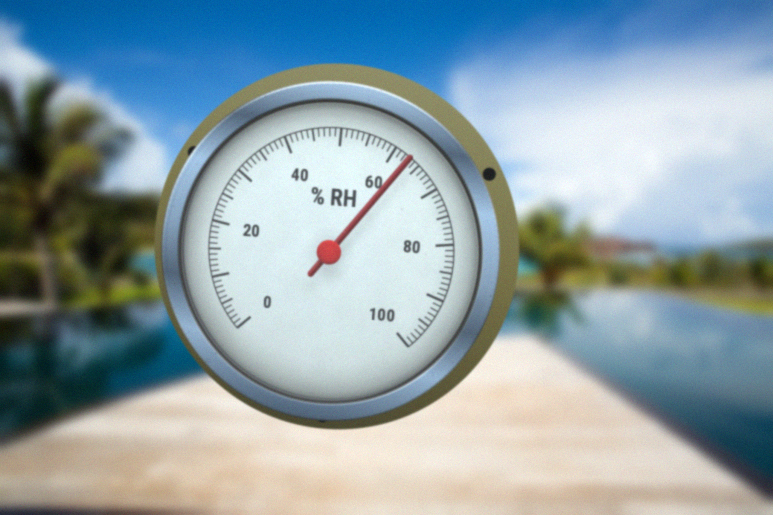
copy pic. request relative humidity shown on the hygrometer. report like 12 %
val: 63 %
